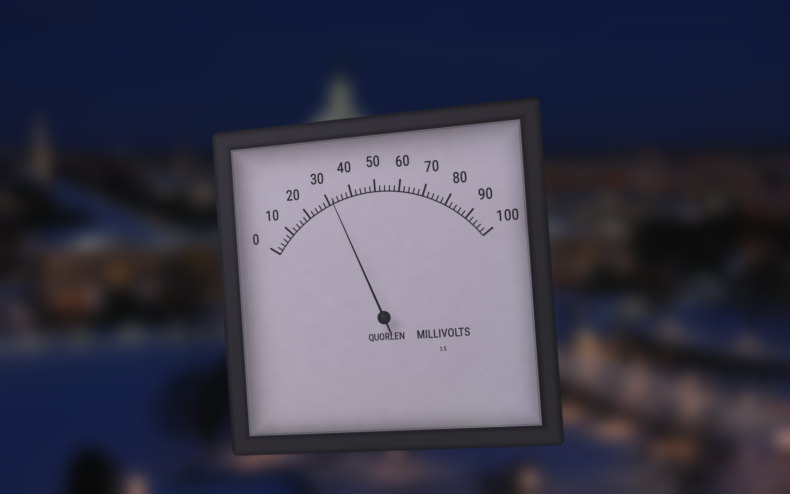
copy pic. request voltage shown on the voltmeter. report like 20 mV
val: 32 mV
